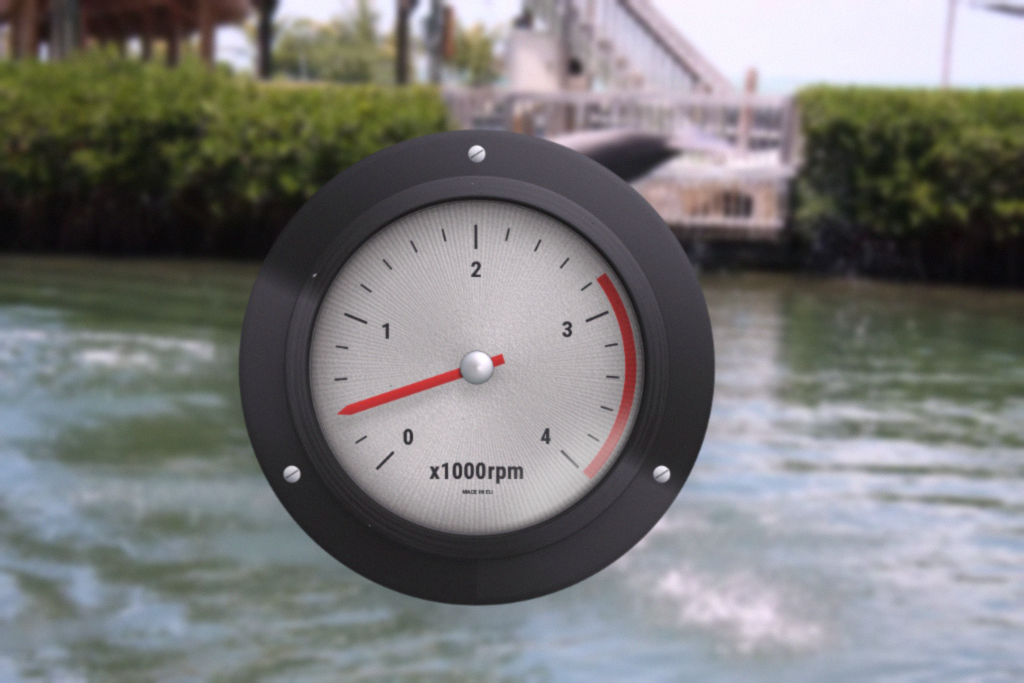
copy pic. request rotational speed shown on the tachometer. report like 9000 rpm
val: 400 rpm
